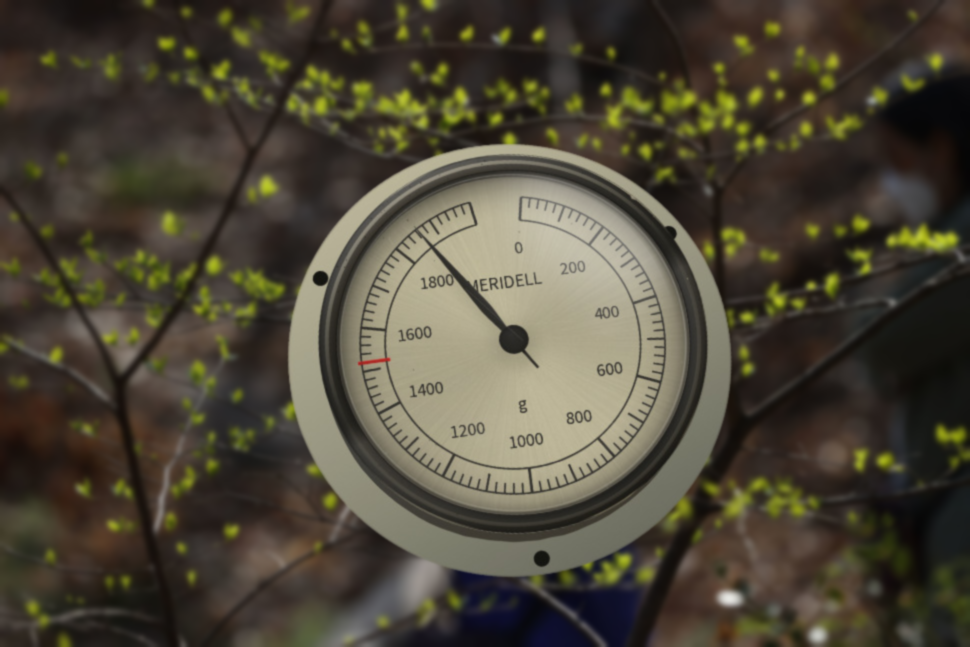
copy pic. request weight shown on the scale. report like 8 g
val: 1860 g
